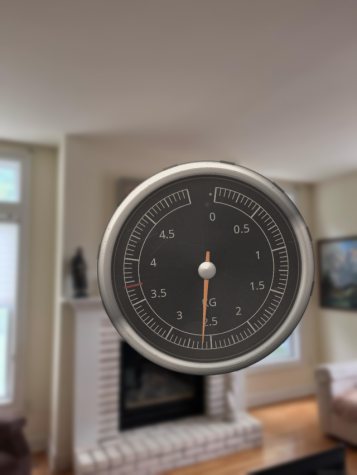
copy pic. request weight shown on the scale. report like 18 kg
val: 2.6 kg
